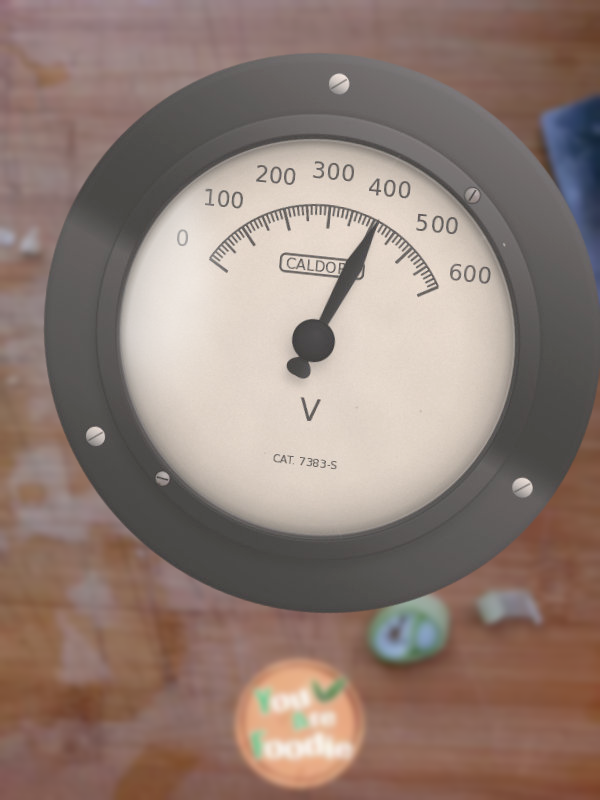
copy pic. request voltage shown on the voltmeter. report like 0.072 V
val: 410 V
